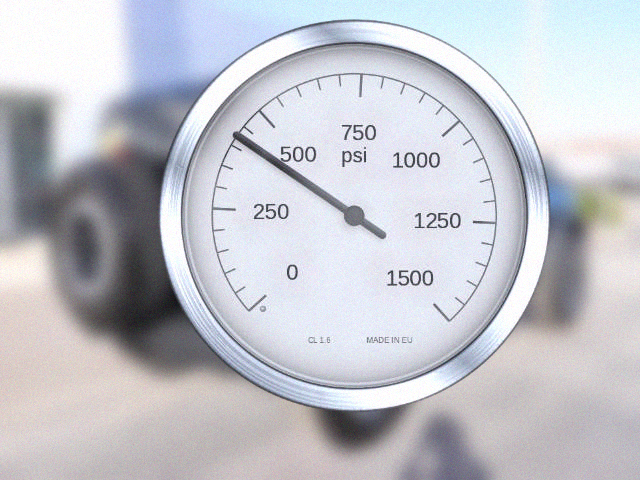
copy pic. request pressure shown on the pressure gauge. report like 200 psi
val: 425 psi
